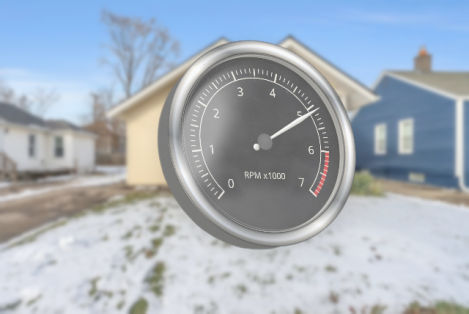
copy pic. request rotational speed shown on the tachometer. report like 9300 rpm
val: 5100 rpm
